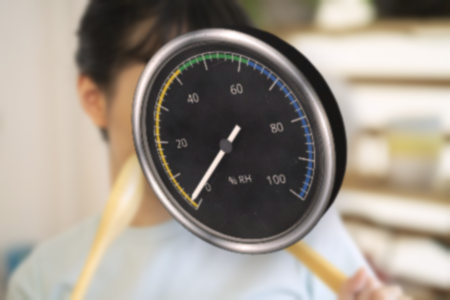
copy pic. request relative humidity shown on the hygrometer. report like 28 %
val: 2 %
